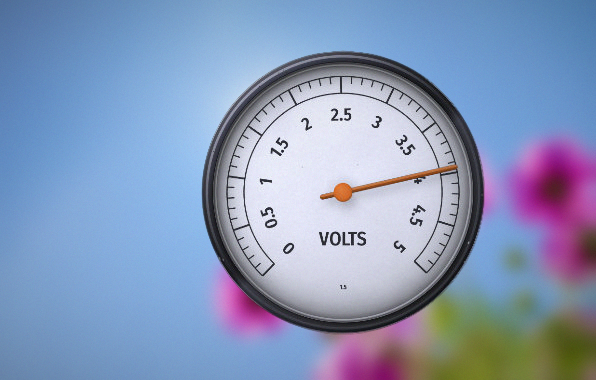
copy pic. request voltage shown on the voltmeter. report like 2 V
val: 3.95 V
